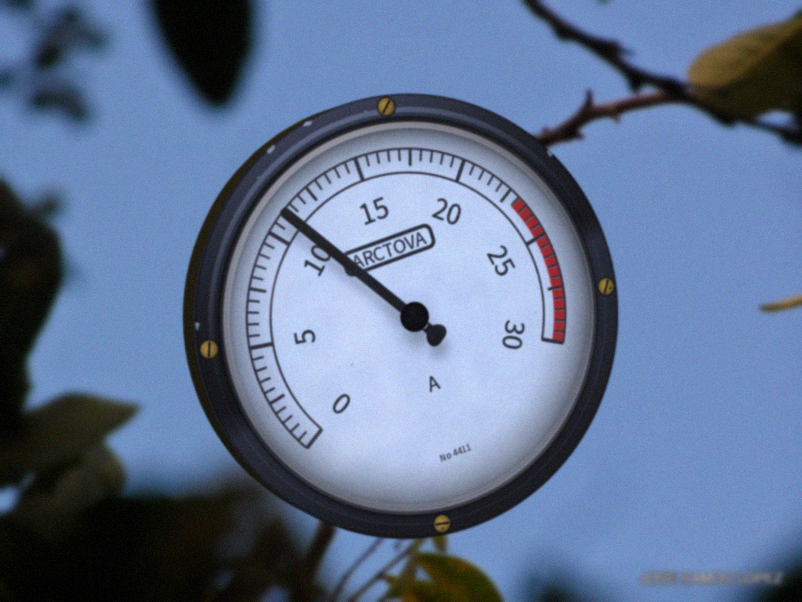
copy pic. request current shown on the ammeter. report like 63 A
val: 11 A
